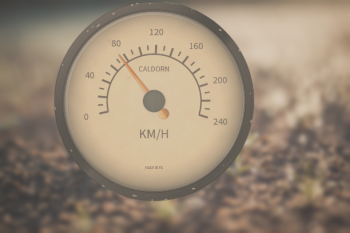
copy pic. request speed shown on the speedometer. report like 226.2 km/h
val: 75 km/h
